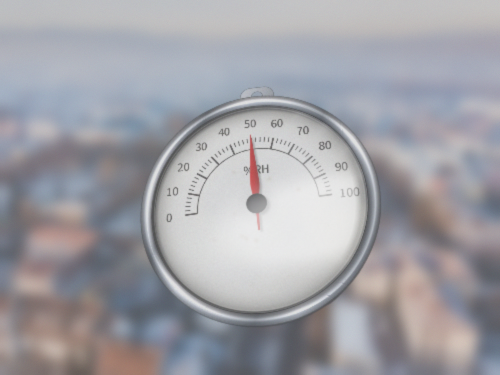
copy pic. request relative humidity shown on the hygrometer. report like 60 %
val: 50 %
